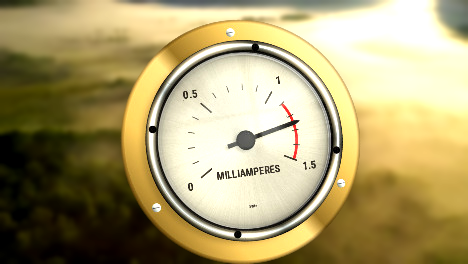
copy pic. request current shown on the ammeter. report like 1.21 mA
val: 1.25 mA
